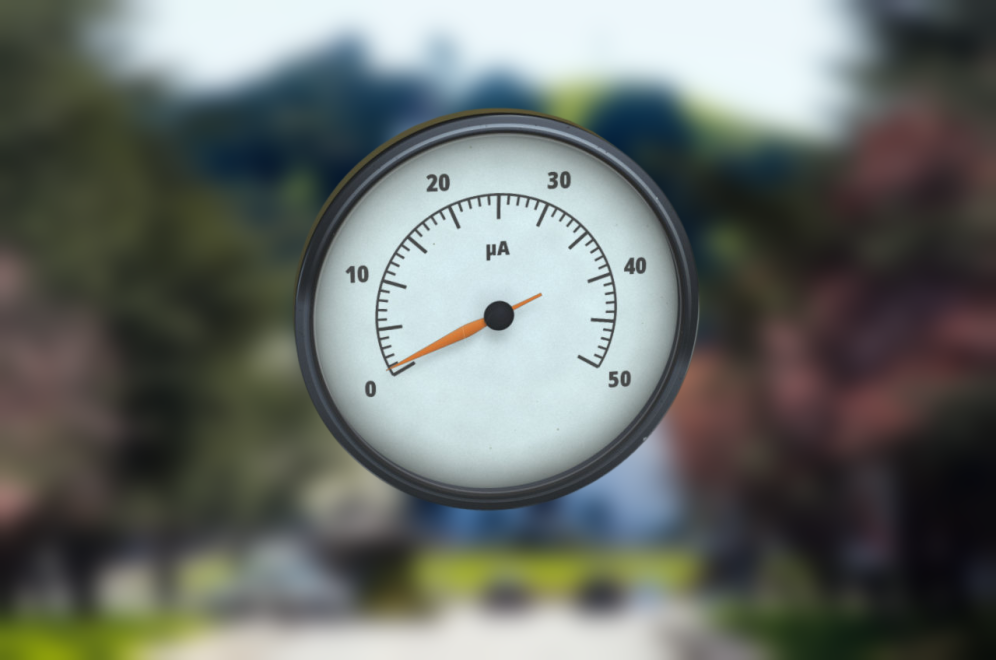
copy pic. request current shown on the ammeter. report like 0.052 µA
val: 1 µA
